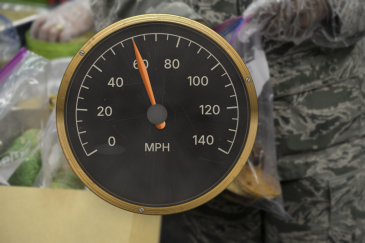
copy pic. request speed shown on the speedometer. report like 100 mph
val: 60 mph
